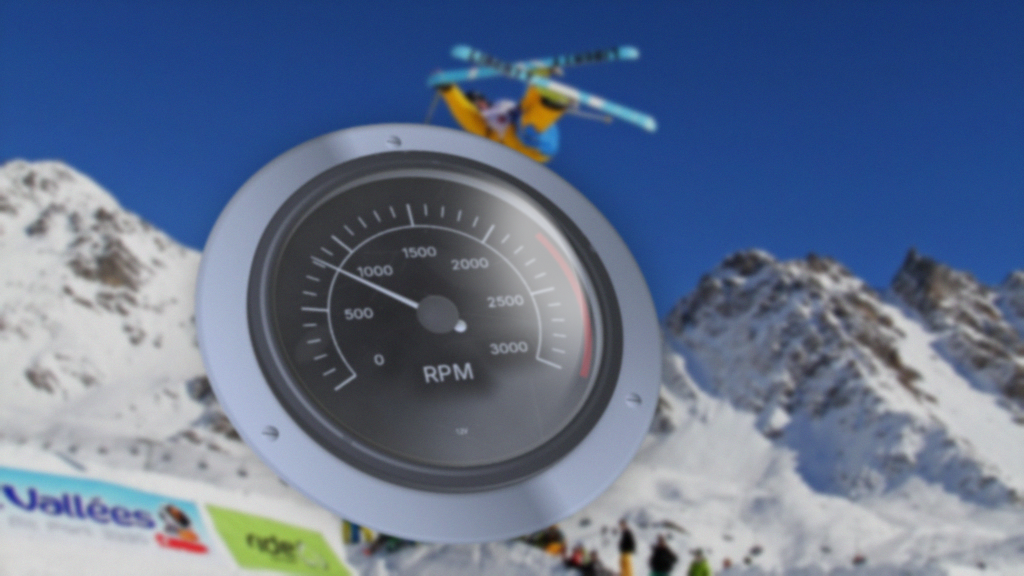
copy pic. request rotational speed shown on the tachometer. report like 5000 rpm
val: 800 rpm
